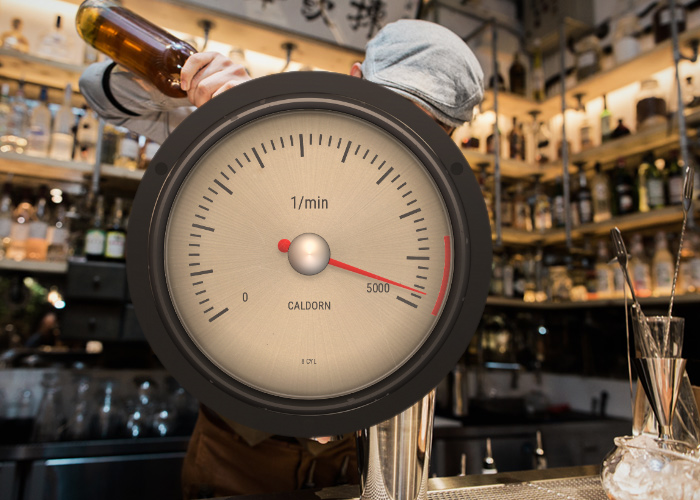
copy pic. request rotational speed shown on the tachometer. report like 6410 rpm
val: 4850 rpm
